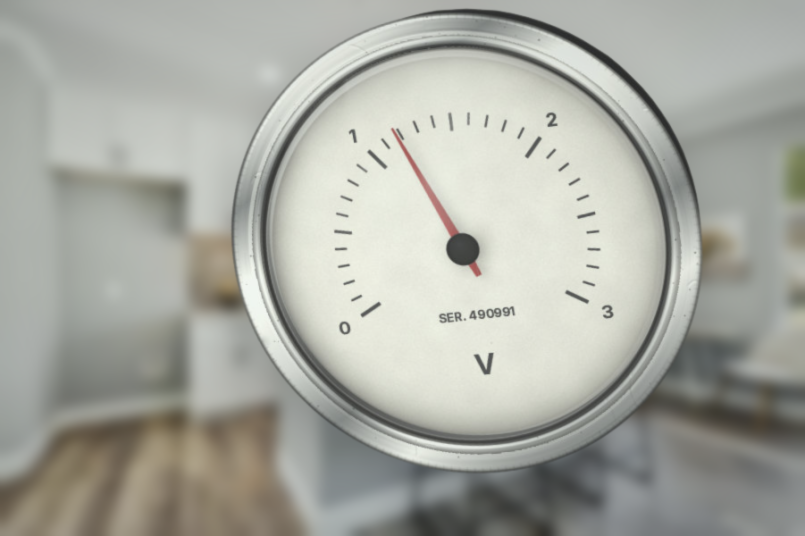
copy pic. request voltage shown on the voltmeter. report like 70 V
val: 1.2 V
